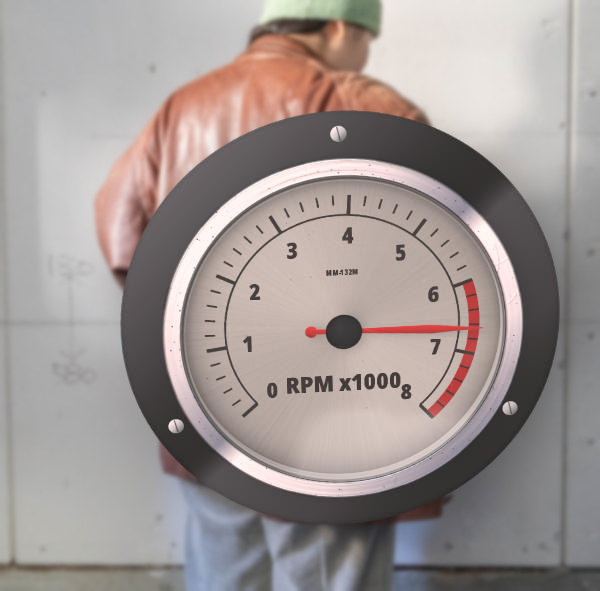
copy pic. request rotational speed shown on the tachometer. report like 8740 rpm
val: 6600 rpm
